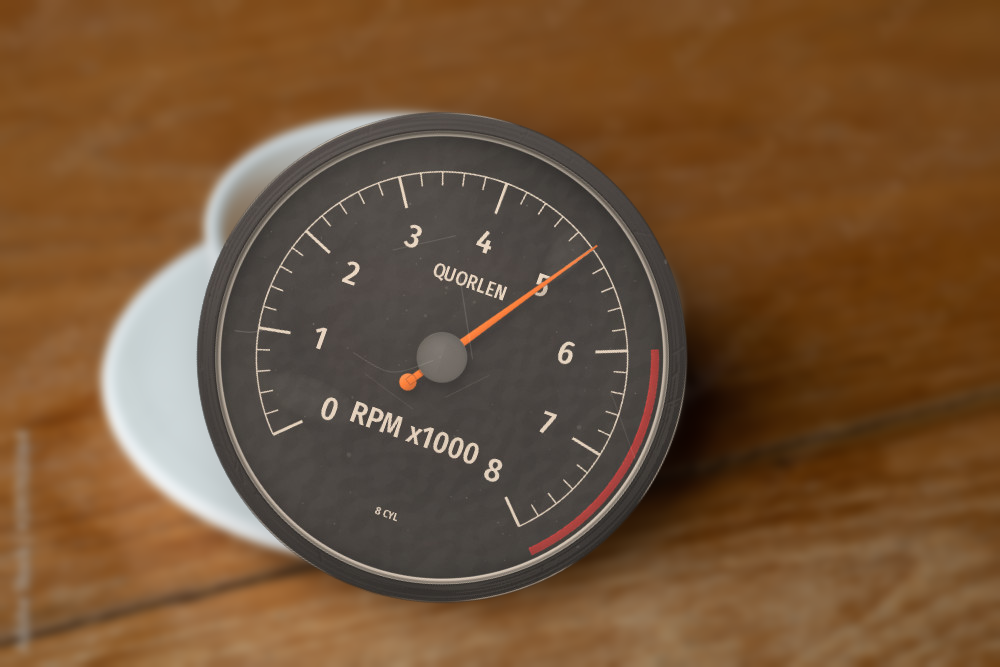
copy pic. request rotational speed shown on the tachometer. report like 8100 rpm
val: 5000 rpm
